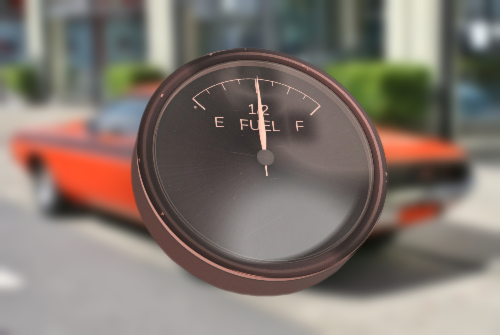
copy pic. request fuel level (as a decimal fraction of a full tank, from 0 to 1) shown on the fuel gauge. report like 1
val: 0.5
